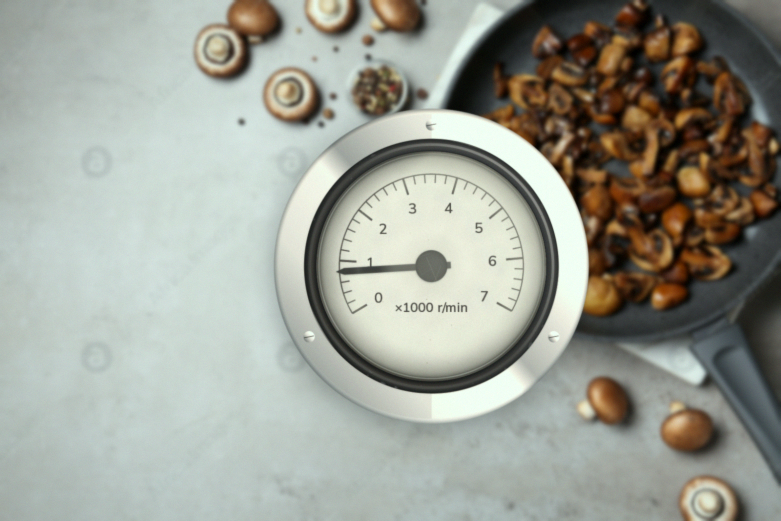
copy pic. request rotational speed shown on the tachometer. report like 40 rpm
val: 800 rpm
